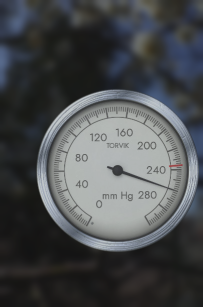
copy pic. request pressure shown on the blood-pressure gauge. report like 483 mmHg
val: 260 mmHg
